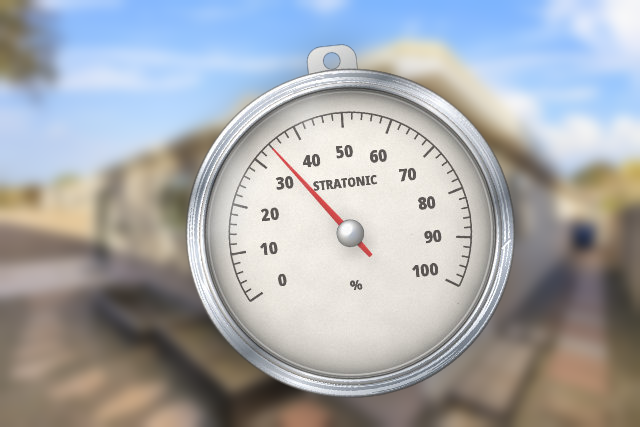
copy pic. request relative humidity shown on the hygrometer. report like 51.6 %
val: 34 %
